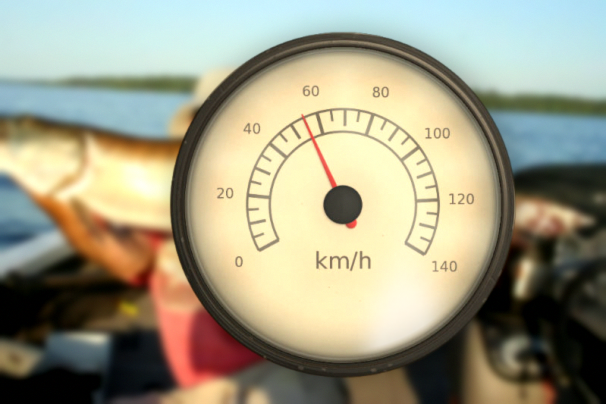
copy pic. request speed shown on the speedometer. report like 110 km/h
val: 55 km/h
